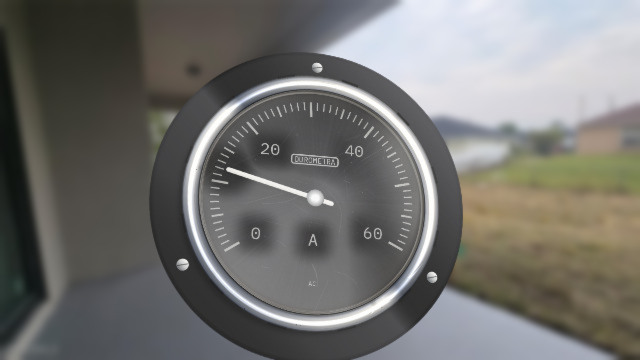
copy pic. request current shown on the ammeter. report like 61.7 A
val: 12 A
